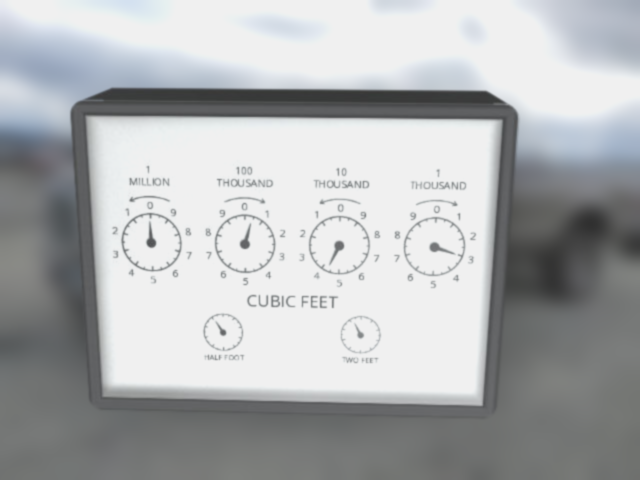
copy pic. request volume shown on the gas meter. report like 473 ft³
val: 4300 ft³
